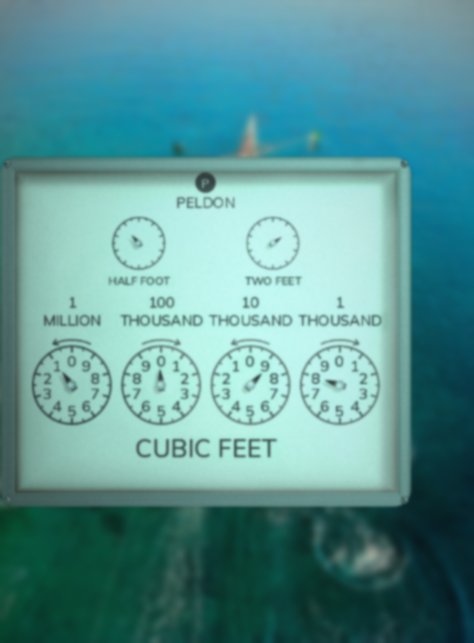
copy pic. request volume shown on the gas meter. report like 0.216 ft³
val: 98800 ft³
